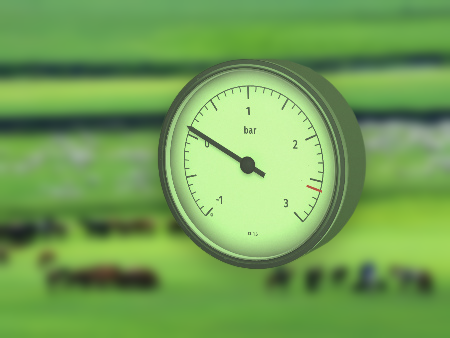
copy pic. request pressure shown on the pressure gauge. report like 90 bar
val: 0.1 bar
